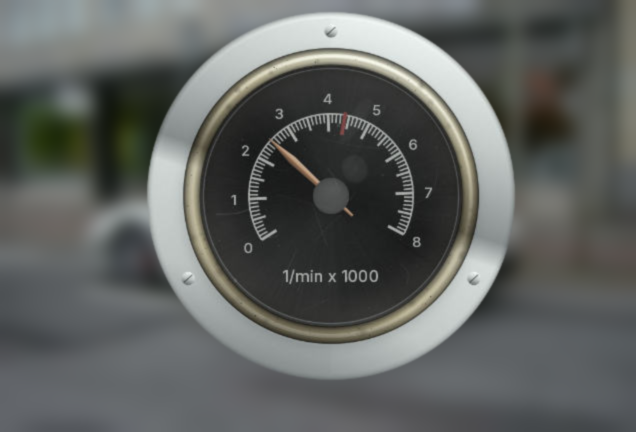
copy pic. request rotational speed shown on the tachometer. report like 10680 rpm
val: 2500 rpm
